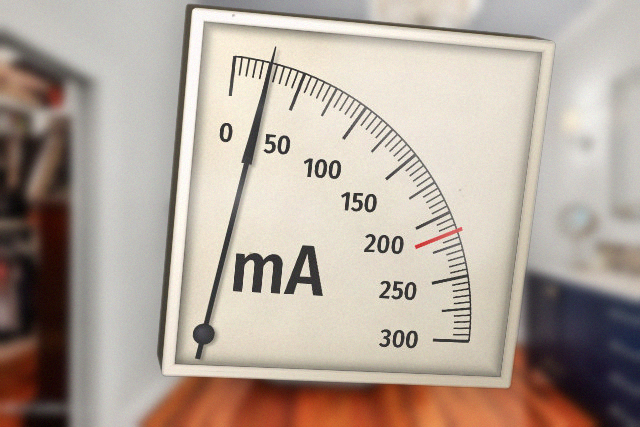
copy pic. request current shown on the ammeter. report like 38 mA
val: 25 mA
